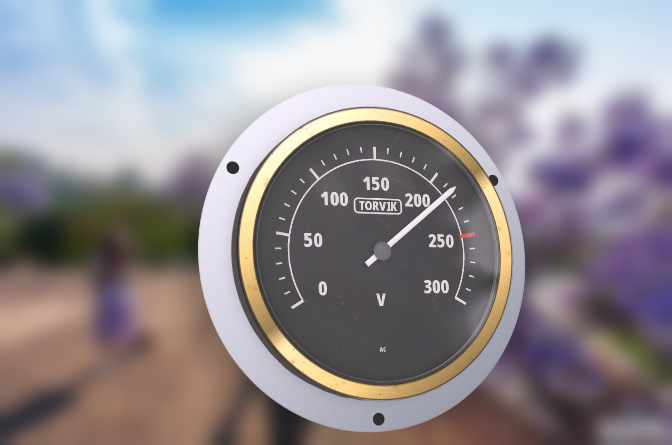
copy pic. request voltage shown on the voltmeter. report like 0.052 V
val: 215 V
